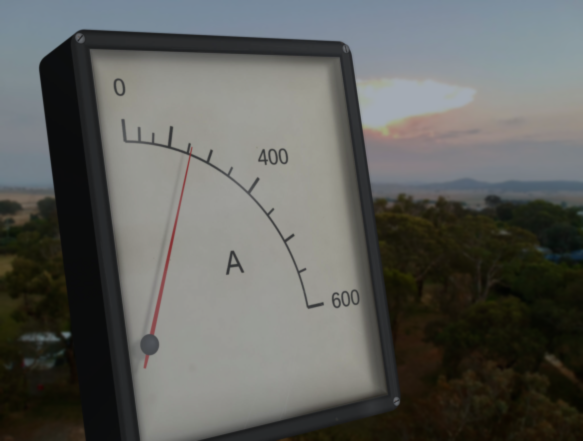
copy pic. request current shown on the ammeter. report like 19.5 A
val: 250 A
